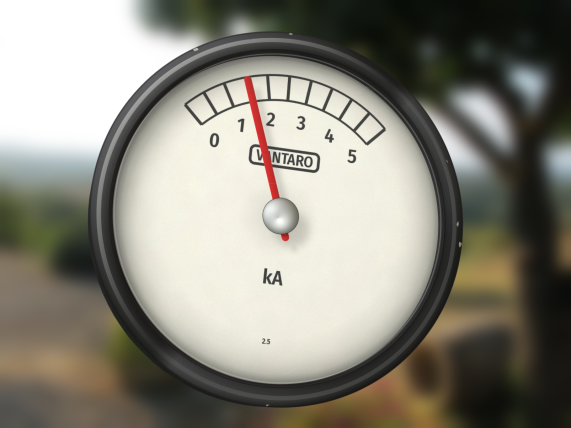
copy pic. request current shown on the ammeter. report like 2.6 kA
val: 1.5 kA
